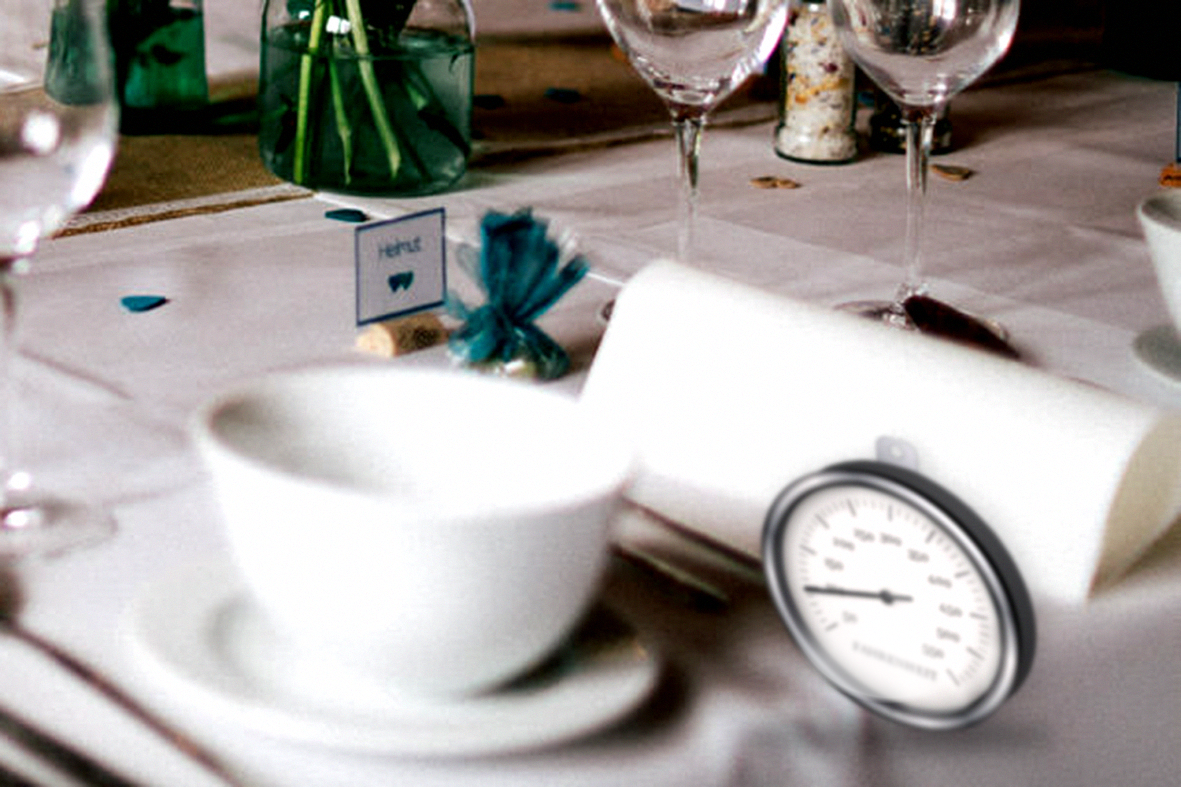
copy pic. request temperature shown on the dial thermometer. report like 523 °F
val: 100 °F
